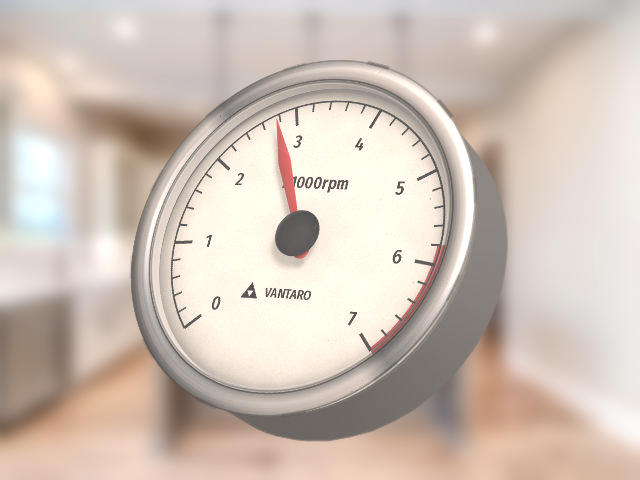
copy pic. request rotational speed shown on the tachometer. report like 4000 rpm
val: 2800 rpm
